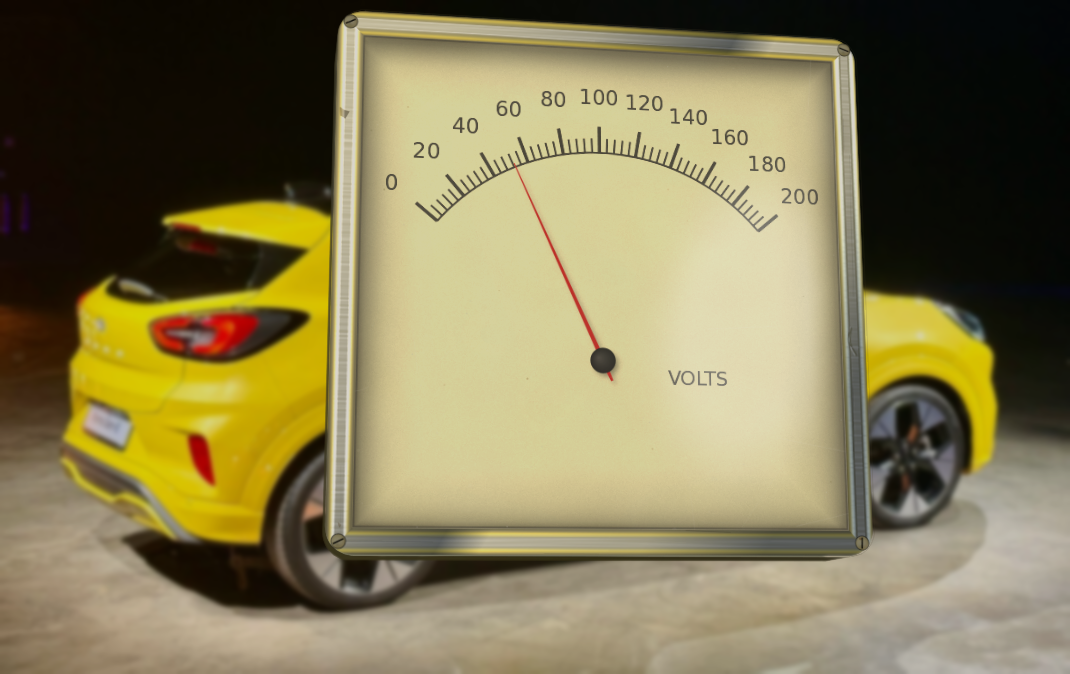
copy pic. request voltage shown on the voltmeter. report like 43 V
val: 52 V
